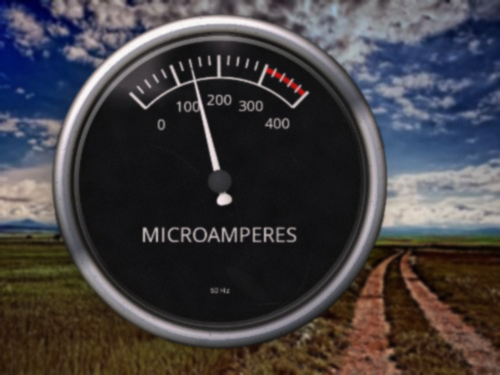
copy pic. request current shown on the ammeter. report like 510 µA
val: 140 µA
